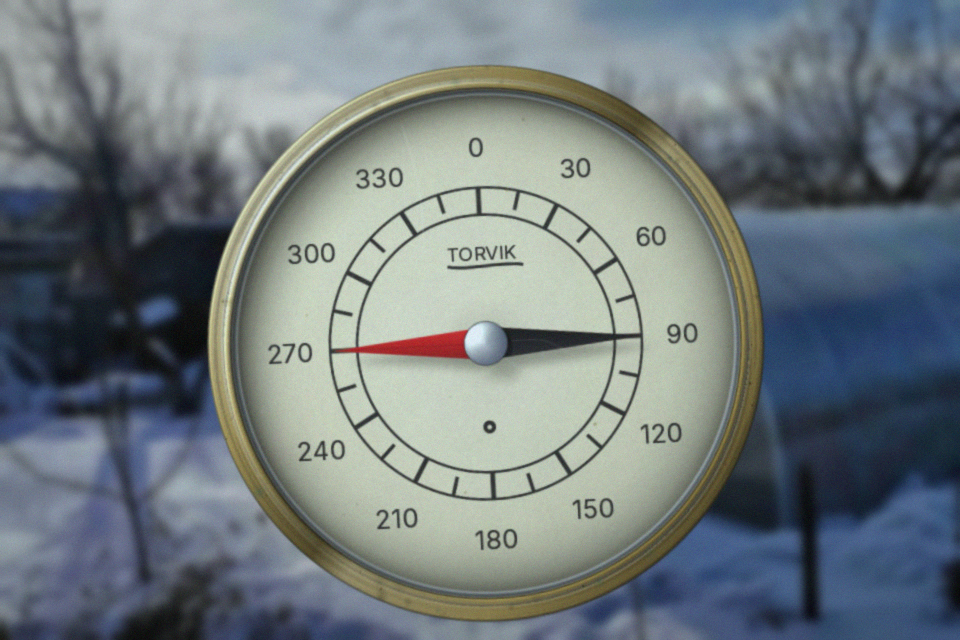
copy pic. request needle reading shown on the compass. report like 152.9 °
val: 270 °
